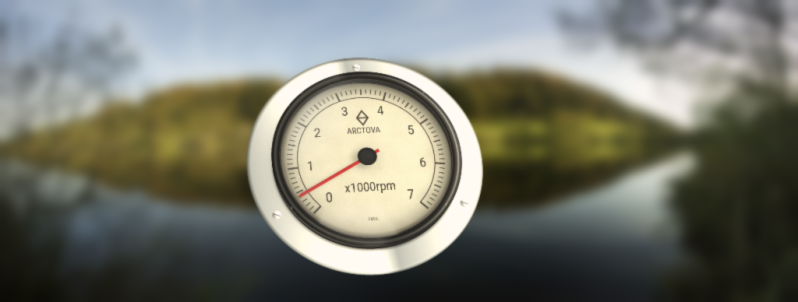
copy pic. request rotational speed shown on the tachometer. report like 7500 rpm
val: 400 rpm
